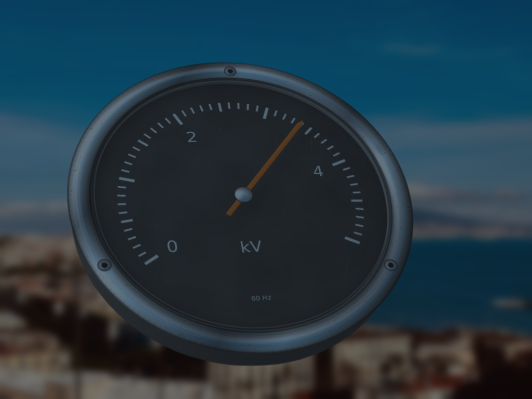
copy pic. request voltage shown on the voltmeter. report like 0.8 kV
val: 3.4 kV
